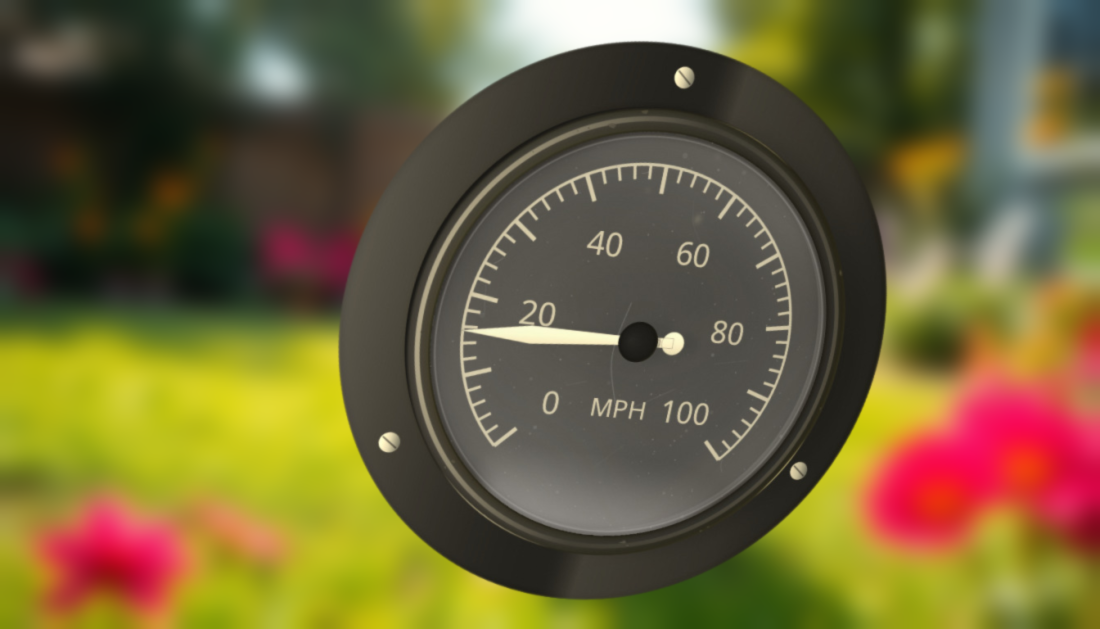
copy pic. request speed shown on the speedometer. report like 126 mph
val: 16 mph
